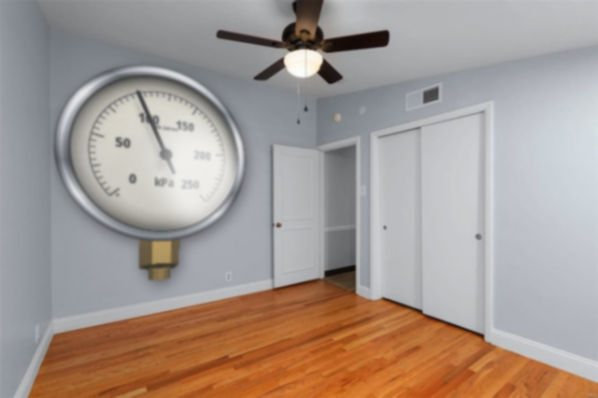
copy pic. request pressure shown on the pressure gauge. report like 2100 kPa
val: 100 kPa
